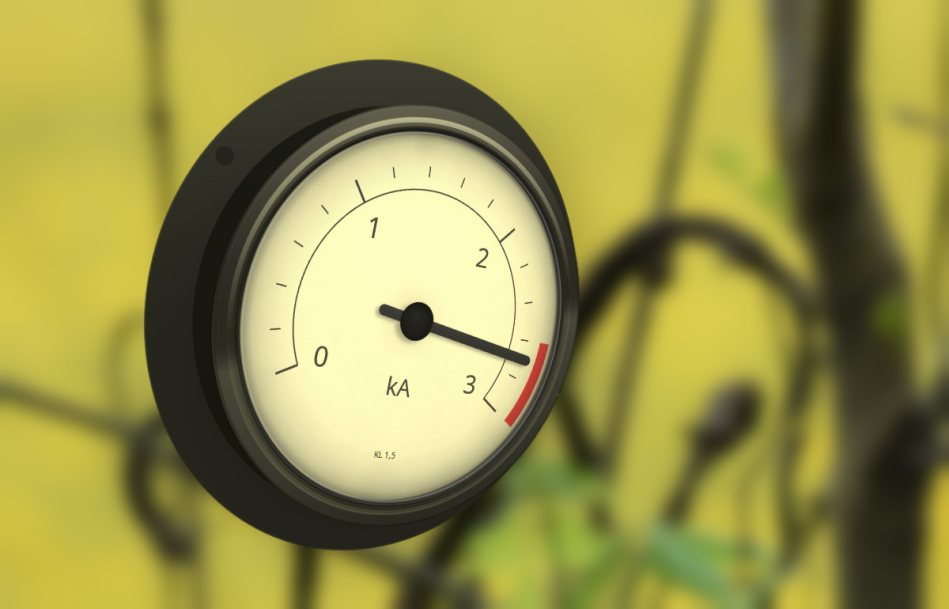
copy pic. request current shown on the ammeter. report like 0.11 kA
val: 2.7 kA
